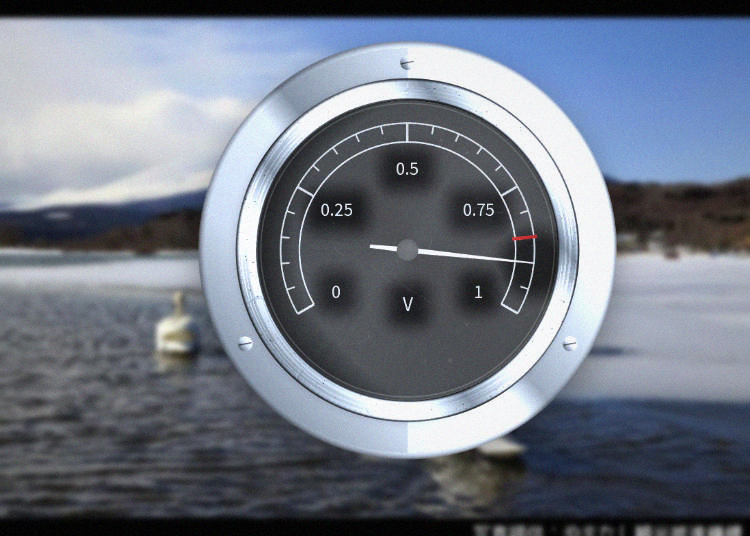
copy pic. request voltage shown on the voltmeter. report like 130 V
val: 0.9 V
